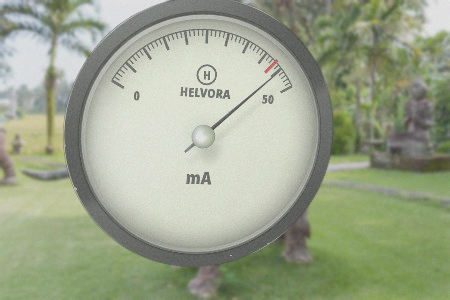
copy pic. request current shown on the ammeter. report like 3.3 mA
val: 45 mA
